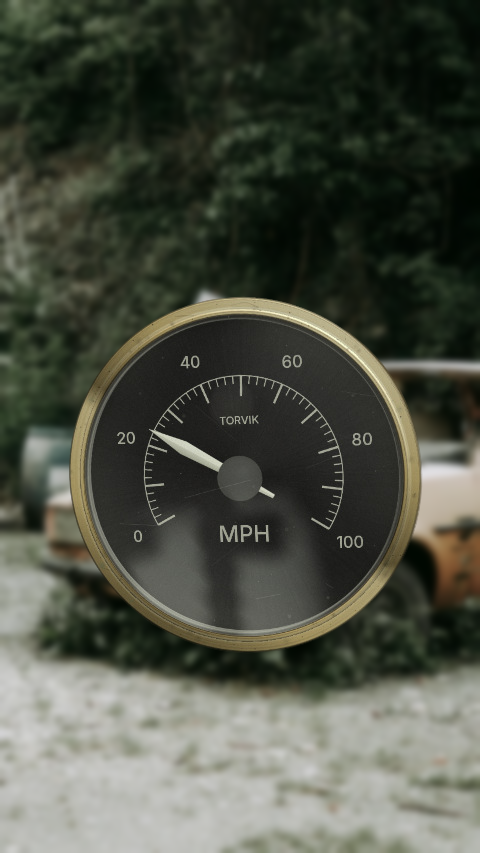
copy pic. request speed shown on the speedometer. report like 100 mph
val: 24 mph
